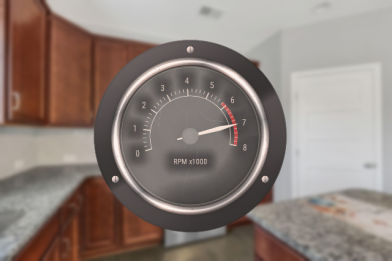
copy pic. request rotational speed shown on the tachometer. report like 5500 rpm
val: 7000 rpm
